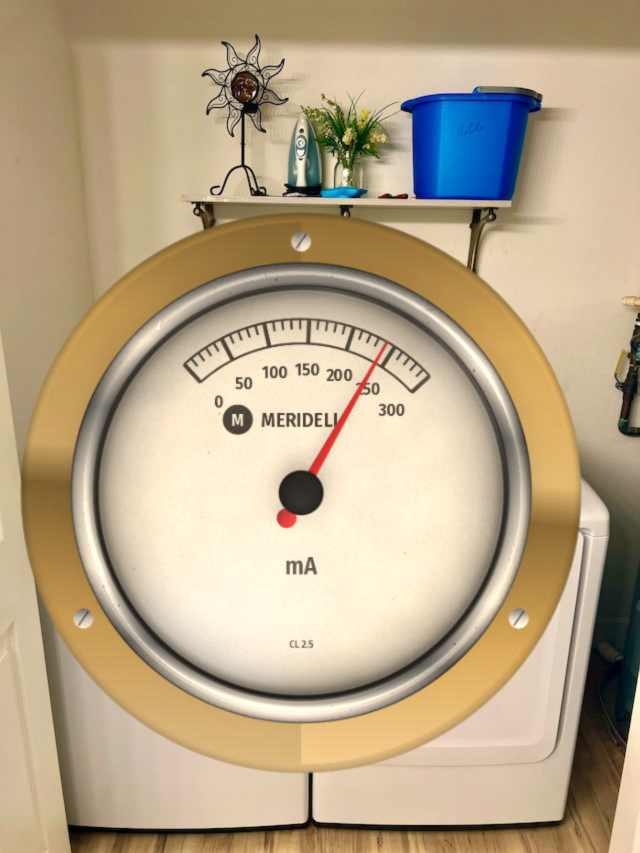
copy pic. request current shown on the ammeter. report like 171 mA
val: 240 mA
